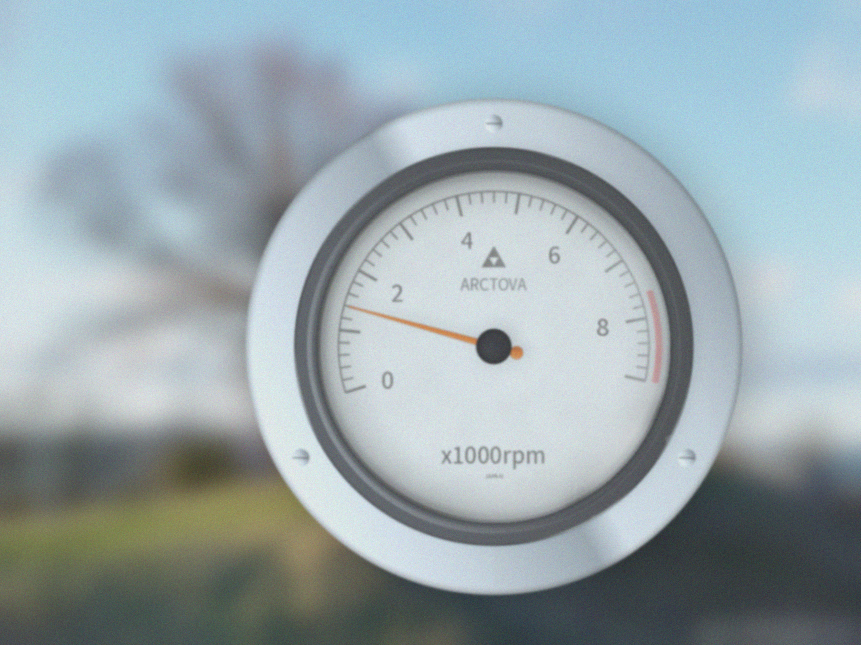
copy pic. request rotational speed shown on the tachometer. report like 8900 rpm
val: 1400 rpm
